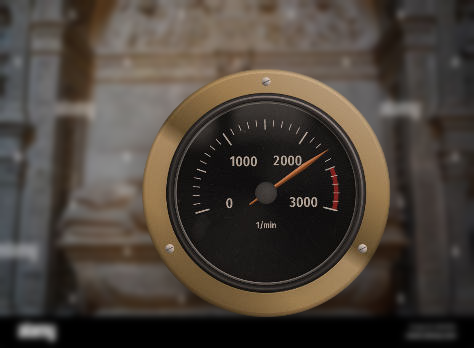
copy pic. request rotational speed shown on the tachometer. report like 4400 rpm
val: 2300 rpm
